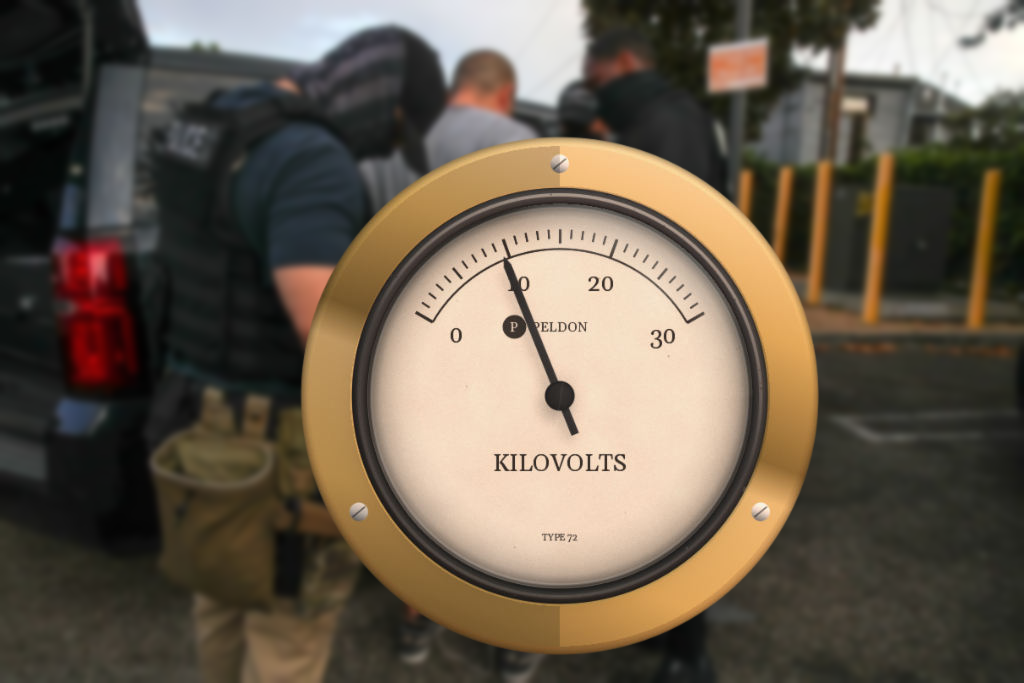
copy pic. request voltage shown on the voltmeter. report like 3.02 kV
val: 9.5 kV
